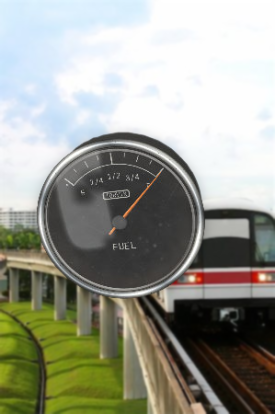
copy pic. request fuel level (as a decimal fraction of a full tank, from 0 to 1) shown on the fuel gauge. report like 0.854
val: 1
